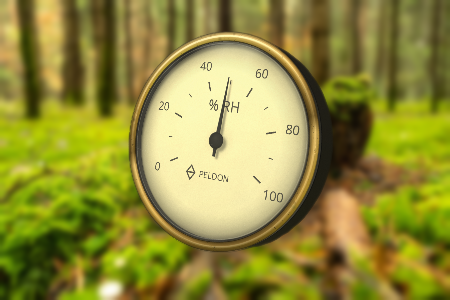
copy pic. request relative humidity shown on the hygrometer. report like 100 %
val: 50 %
